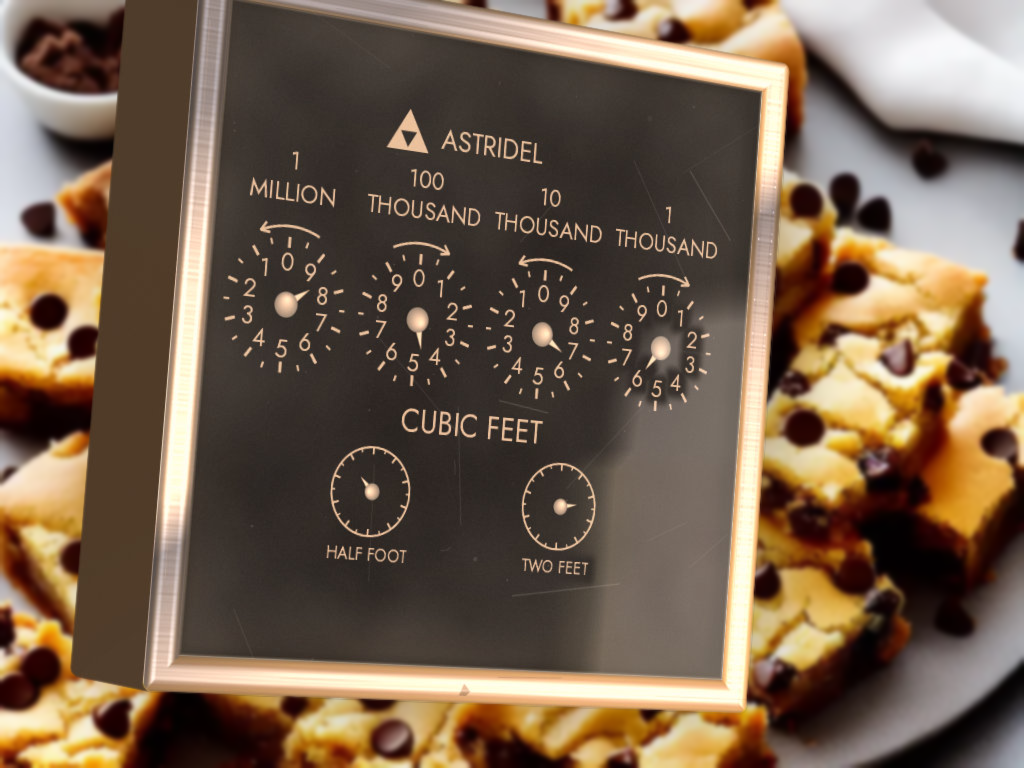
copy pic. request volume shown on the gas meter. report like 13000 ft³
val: 846600 ft³
